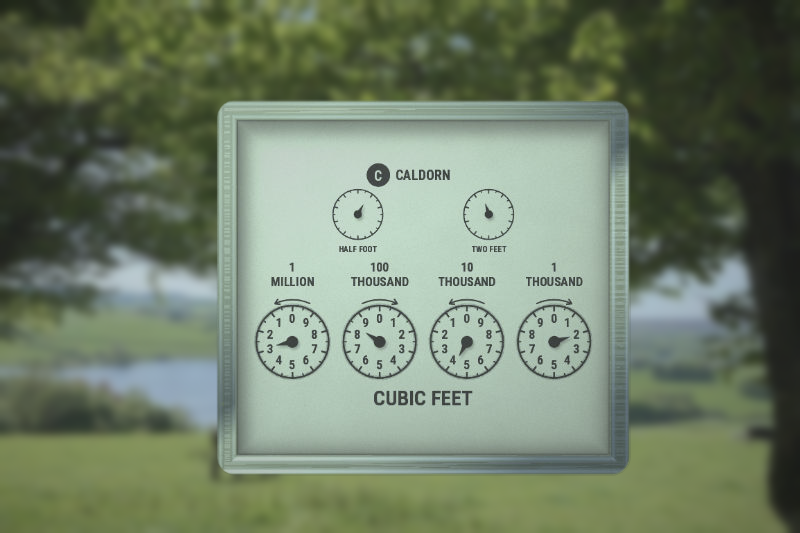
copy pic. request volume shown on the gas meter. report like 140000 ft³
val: 284200 ft³
